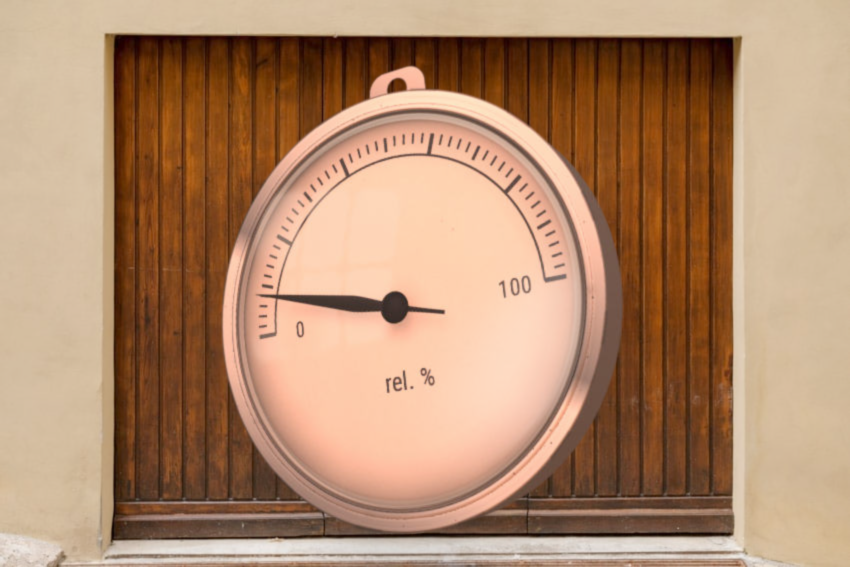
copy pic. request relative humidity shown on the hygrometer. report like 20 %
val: 8 %
